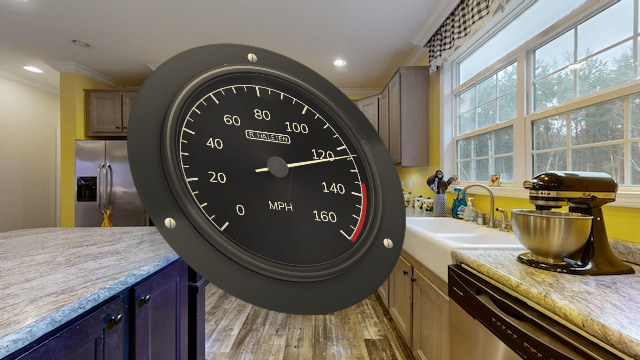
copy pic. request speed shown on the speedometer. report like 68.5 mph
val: 125 mph
